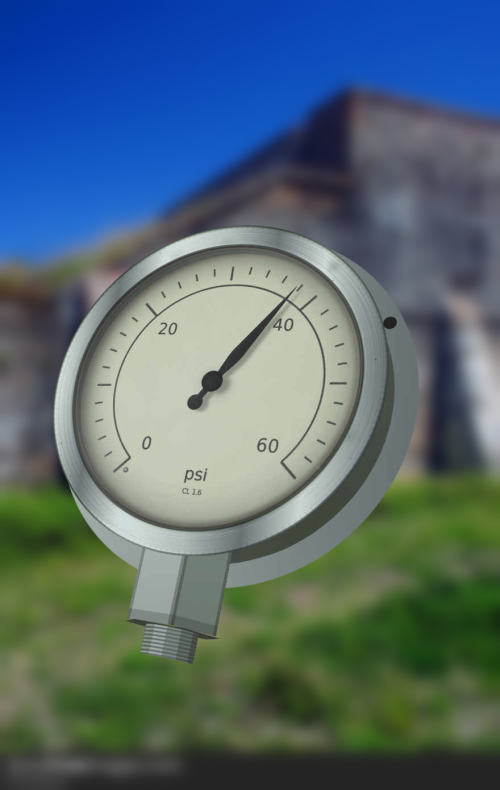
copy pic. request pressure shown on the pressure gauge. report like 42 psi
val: 38 psi
